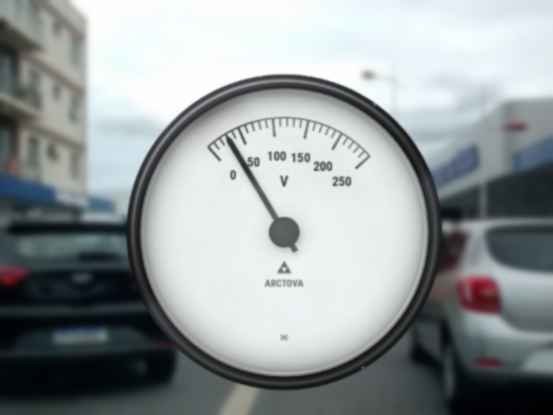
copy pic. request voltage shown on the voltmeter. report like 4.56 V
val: 30 V
